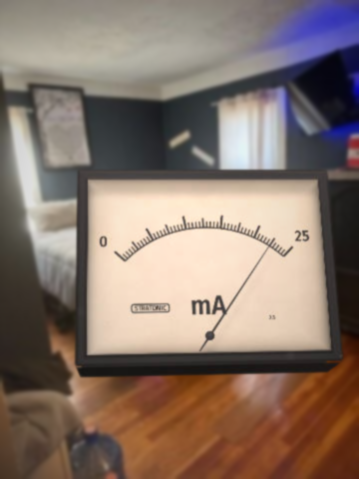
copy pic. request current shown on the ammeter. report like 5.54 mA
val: 22.5 mA
